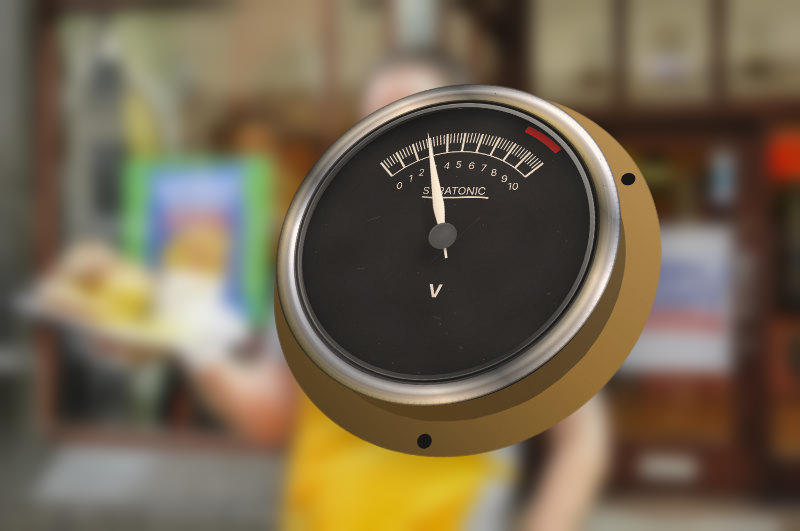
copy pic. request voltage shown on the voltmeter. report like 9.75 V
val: 3 V
